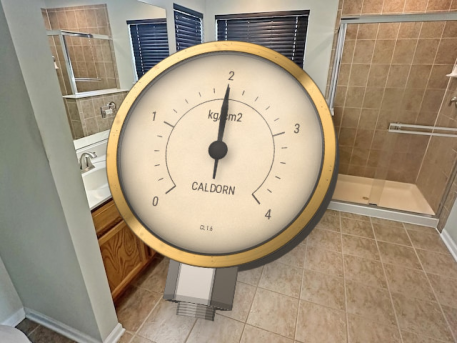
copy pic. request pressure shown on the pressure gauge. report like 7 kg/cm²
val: 2 kg/cm²
